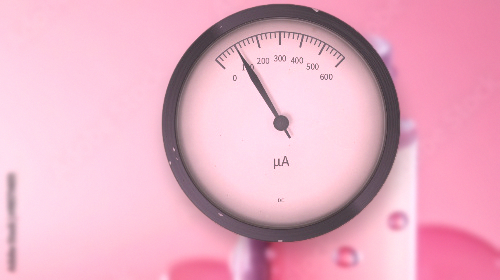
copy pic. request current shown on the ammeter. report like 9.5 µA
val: 100 µA
